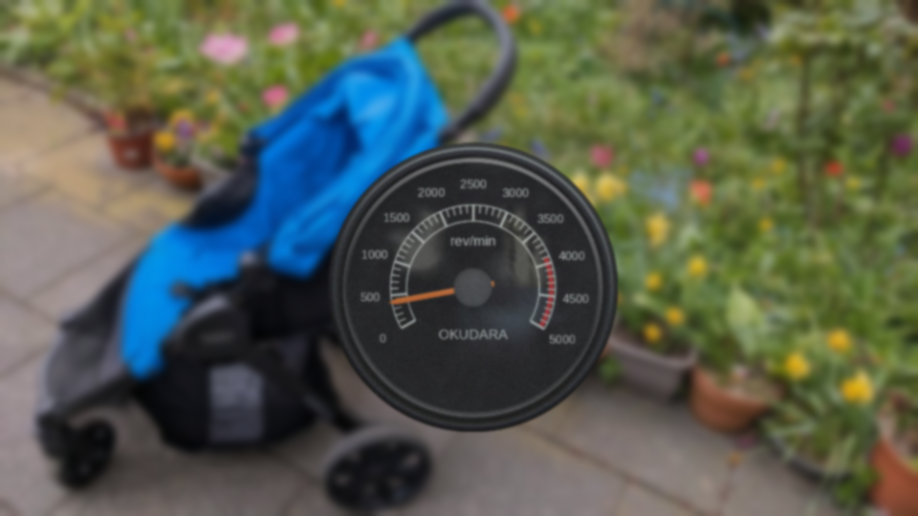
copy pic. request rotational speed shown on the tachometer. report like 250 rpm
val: 400 rpm
